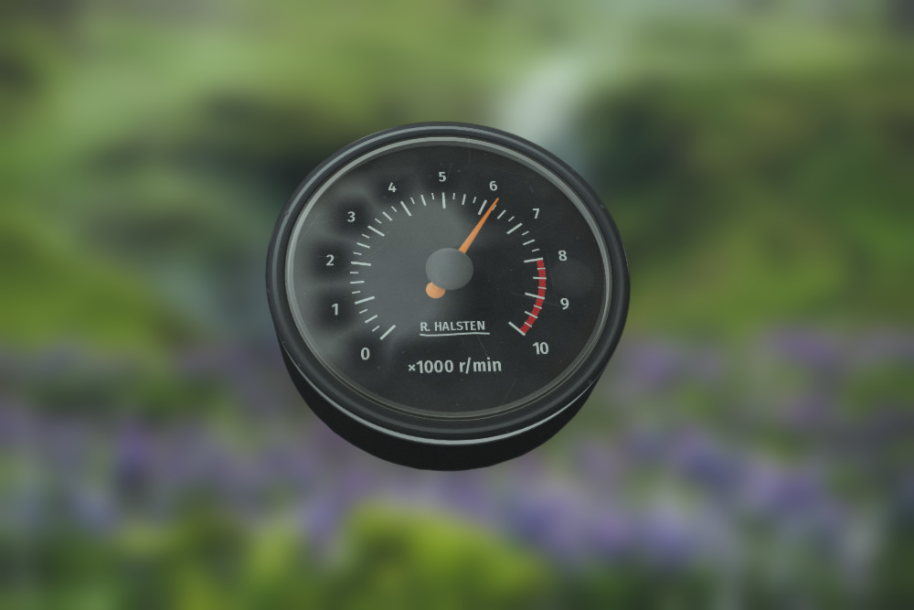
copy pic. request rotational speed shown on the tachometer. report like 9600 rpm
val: 6250 rpm
